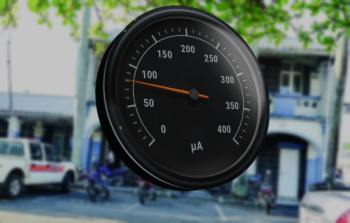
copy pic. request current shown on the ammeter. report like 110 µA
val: 80 µA
